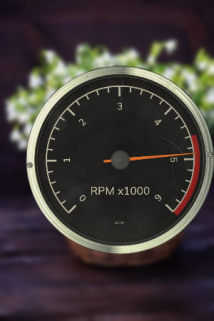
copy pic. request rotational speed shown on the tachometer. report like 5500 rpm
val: 4900 rpm
